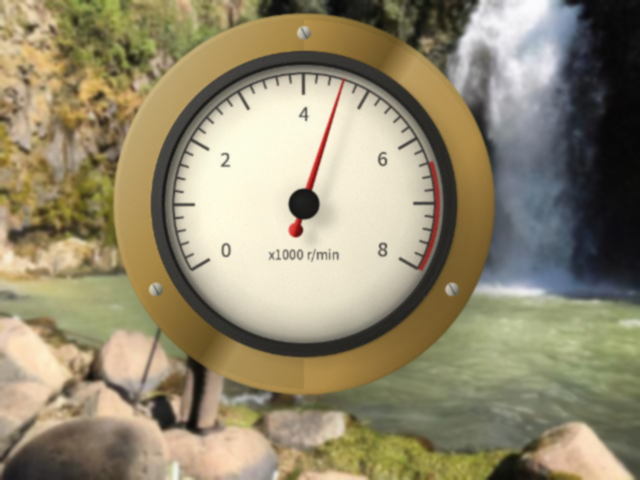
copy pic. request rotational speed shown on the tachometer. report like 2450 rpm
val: 4600 rpm
